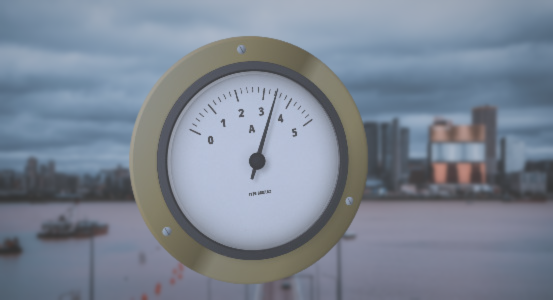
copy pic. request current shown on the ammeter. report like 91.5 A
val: 3.4 A
